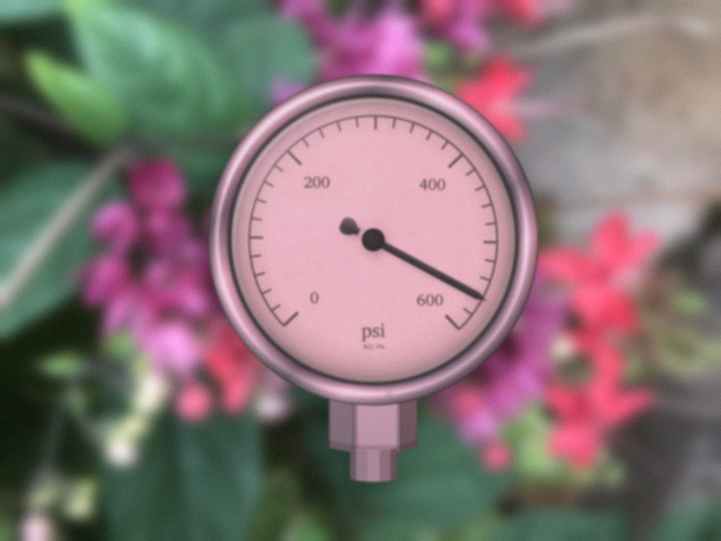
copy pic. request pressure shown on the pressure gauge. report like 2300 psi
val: 560 psi
